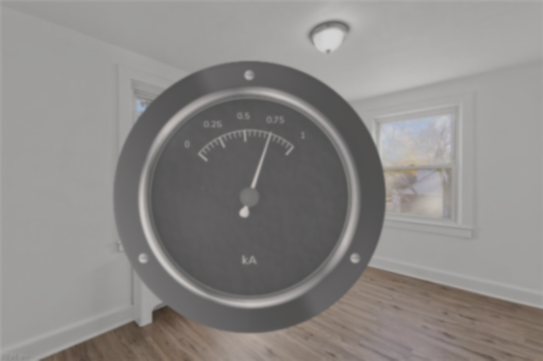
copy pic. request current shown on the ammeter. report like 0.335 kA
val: 0.75 kA
